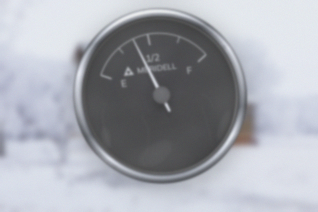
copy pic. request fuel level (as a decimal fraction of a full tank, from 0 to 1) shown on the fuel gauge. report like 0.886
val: 0.375
